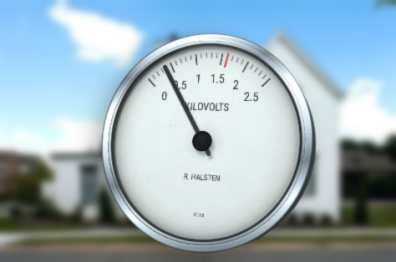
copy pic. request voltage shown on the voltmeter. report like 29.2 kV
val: 0.4 kV
